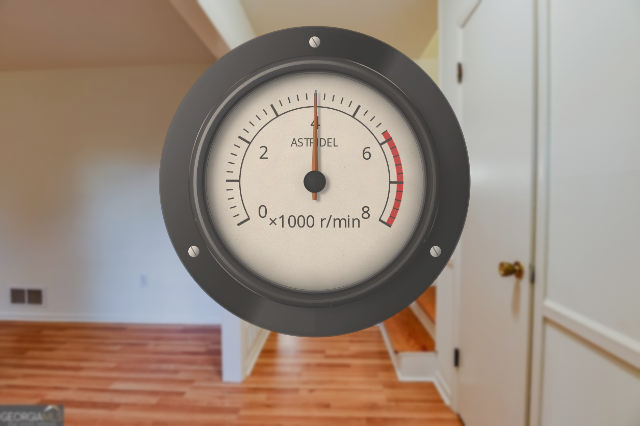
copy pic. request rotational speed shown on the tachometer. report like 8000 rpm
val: 4000 rpm
